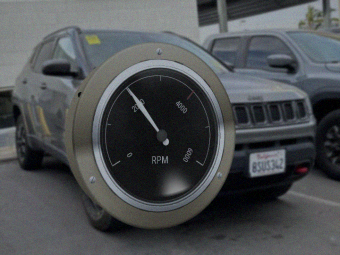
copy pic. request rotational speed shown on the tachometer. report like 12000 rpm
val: 2000 rpm
